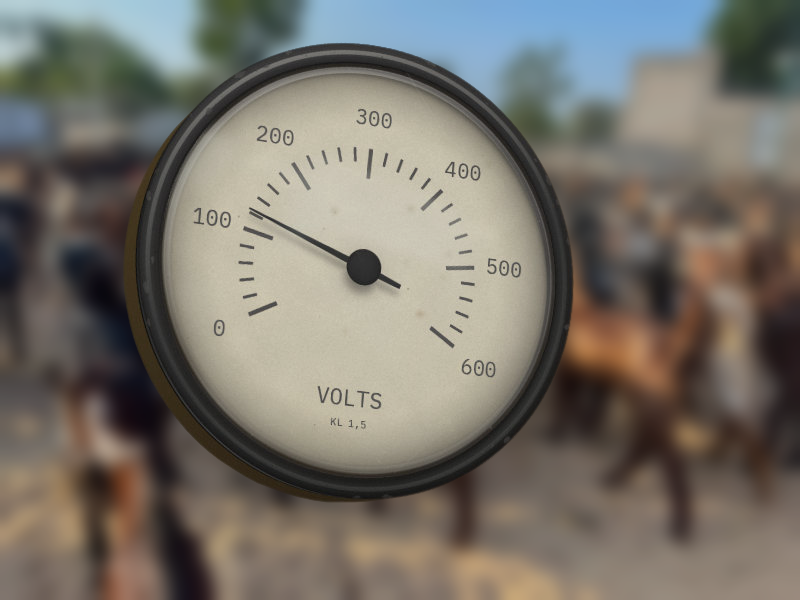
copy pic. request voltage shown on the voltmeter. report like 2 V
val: 120 V
